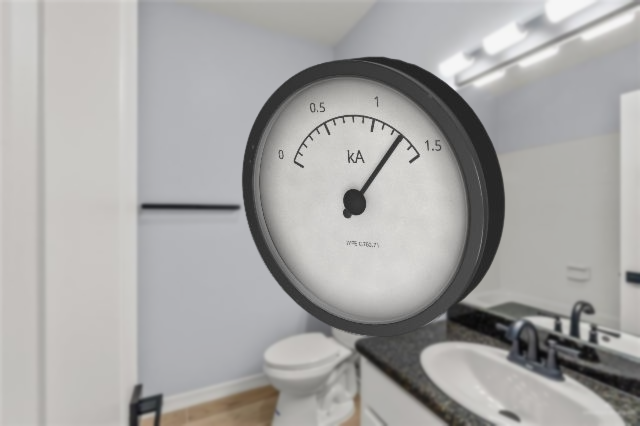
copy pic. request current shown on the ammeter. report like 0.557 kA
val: 1.3 kA
